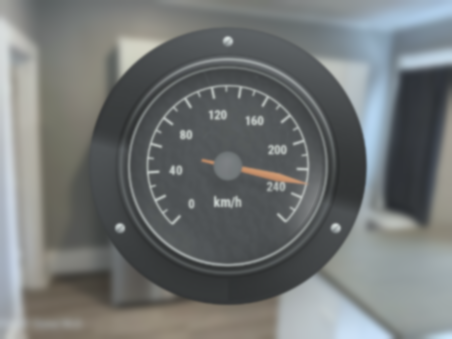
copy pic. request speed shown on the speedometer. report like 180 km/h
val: 230 km/h
